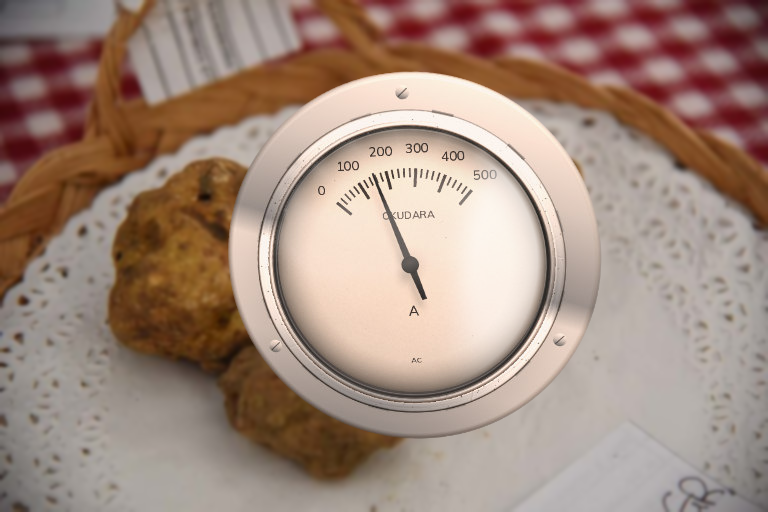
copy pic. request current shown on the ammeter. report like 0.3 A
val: 160 A
